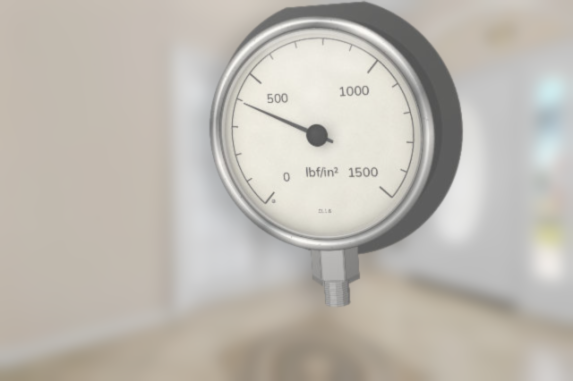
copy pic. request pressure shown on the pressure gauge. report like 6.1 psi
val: 400 psi
